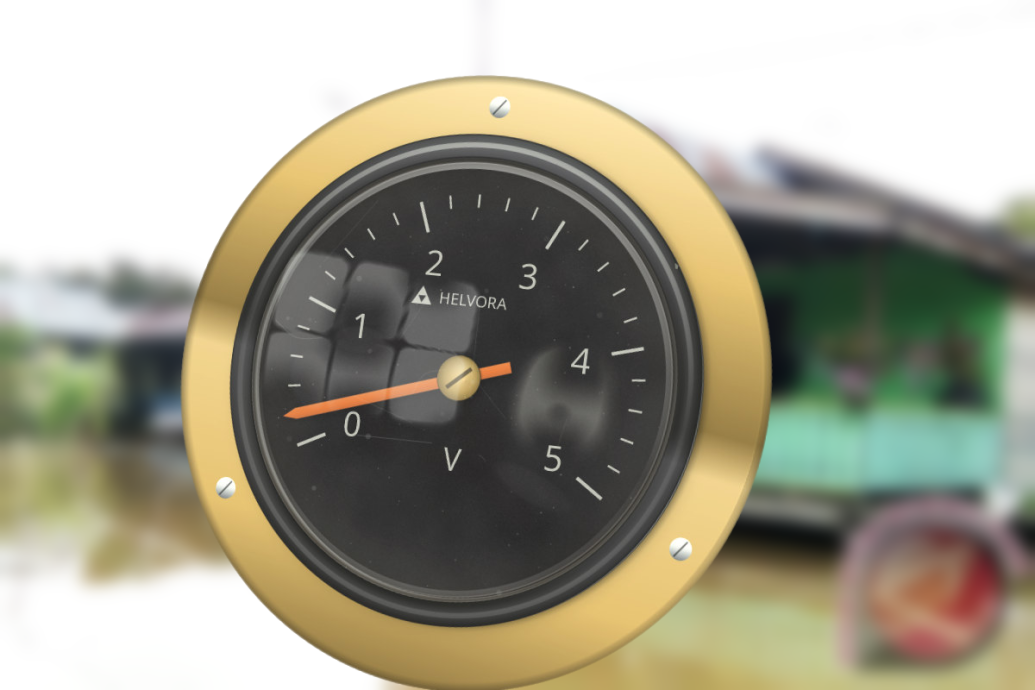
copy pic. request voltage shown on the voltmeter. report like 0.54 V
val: 0.2 V
